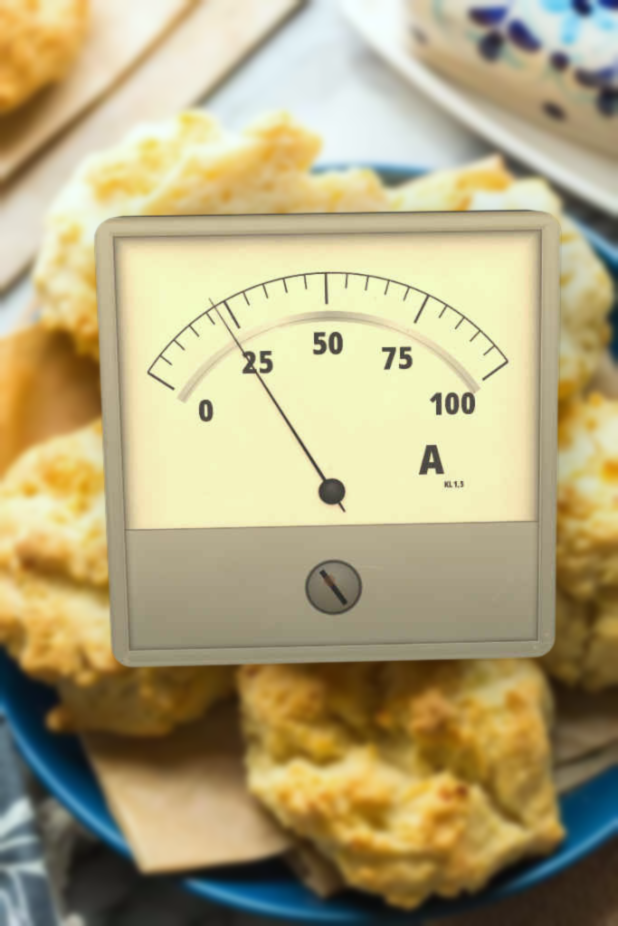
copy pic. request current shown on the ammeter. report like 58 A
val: 22.5 A
